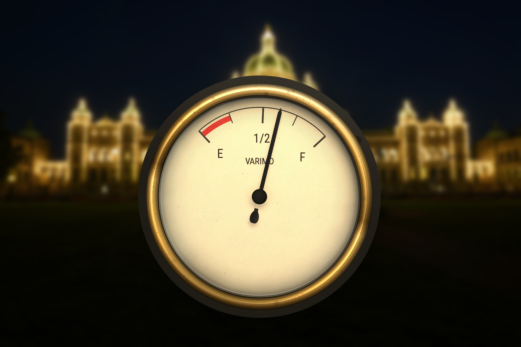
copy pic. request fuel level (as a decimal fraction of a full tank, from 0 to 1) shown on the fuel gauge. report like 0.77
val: 0.625
